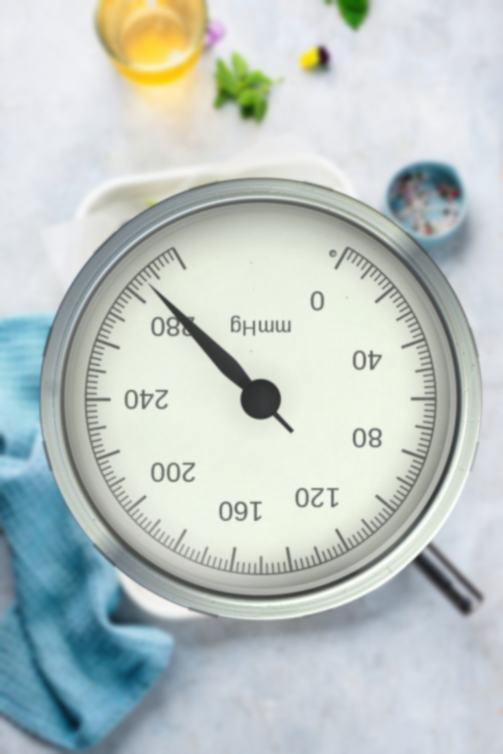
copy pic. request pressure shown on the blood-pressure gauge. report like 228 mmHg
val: 286 mmHg
